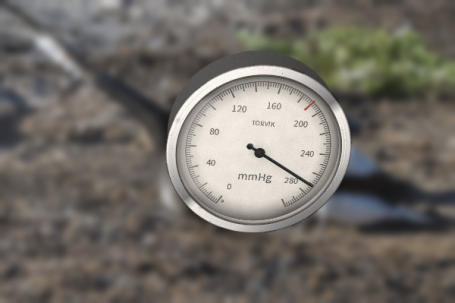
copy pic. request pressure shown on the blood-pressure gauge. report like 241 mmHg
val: 270 mmHg
